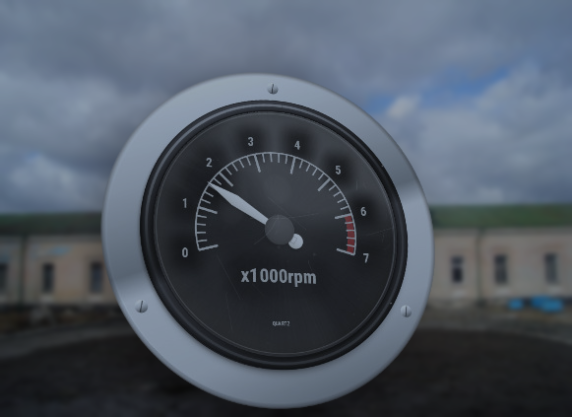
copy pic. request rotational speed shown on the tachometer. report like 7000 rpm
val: 1600 rpm
